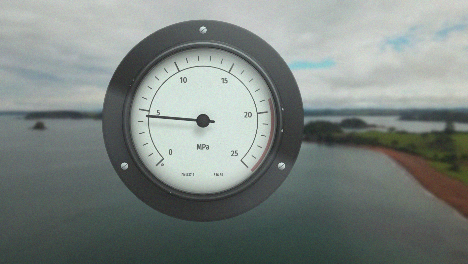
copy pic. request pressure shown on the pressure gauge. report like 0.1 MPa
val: 4.5 MPa
